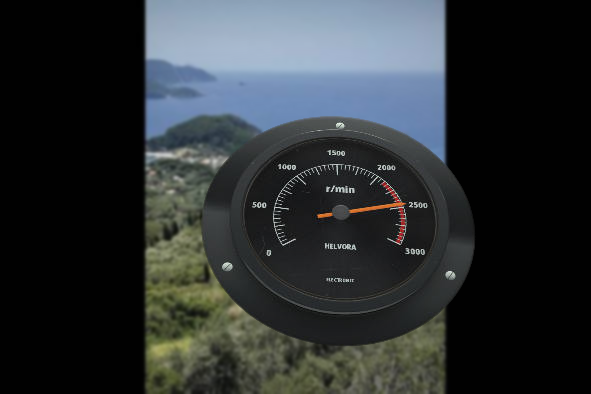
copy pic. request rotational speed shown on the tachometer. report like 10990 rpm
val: 2500 rpm
